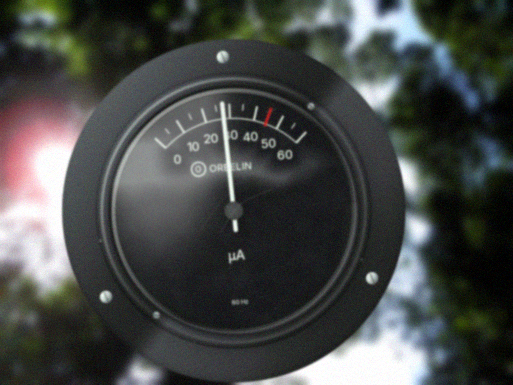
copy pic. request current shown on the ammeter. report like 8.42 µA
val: 27.5 µA
